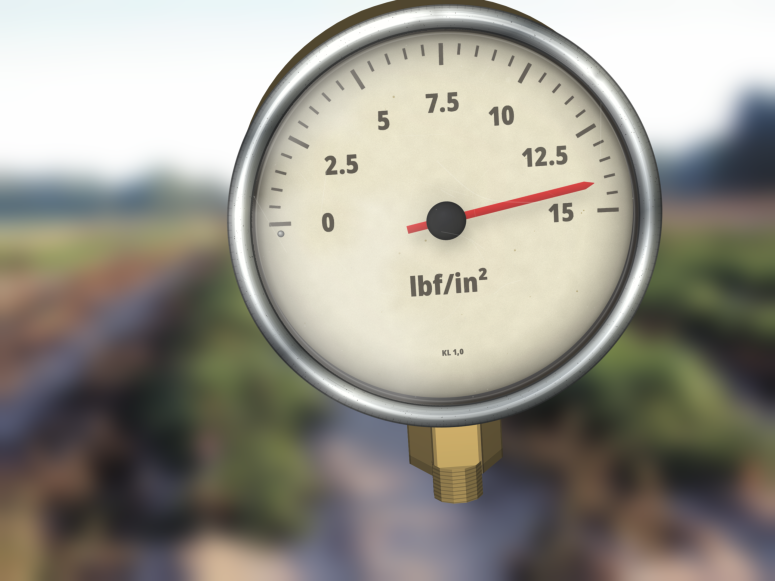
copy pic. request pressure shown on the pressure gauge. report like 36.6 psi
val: 14 psi
